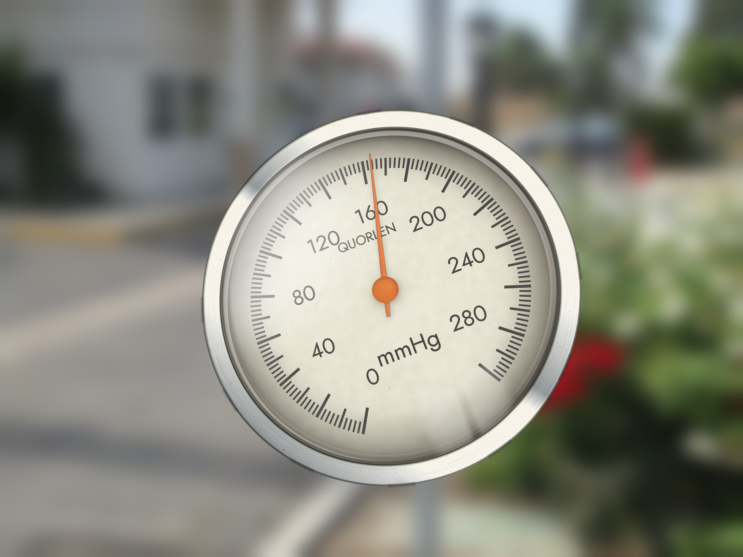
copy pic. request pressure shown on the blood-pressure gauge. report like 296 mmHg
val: 164 mmHg
